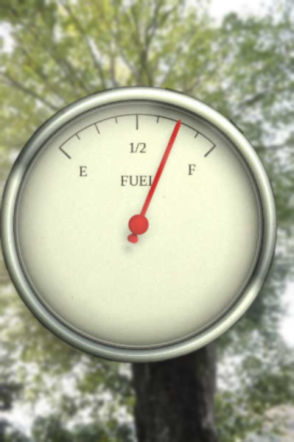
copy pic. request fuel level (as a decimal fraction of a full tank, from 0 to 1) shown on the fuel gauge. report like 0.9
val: 0.75
